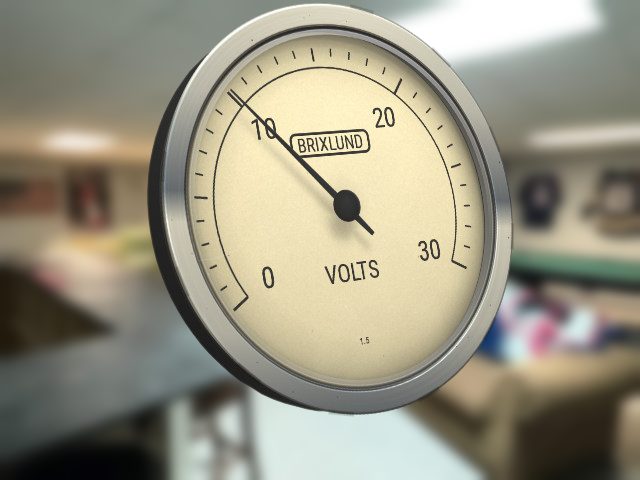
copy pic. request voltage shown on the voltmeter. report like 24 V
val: 10 V
